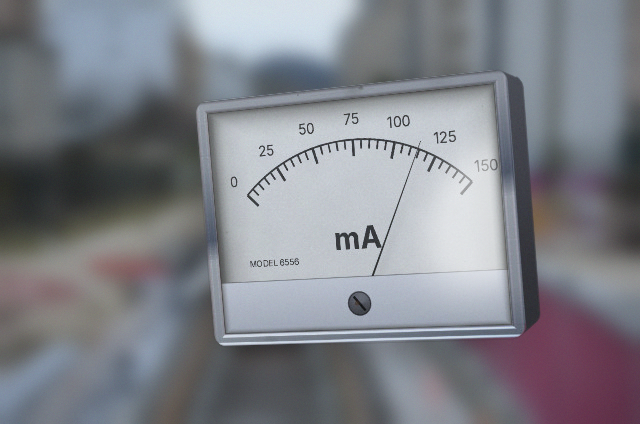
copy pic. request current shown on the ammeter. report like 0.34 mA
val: 115 mA
